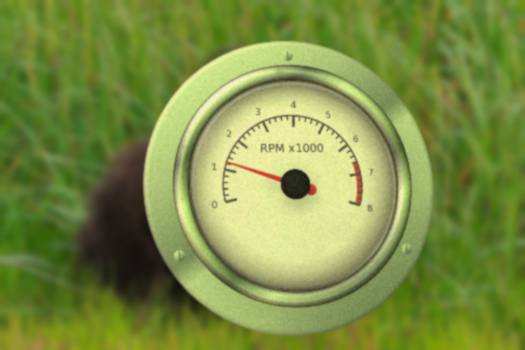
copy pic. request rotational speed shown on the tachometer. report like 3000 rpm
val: 1200 rpm
